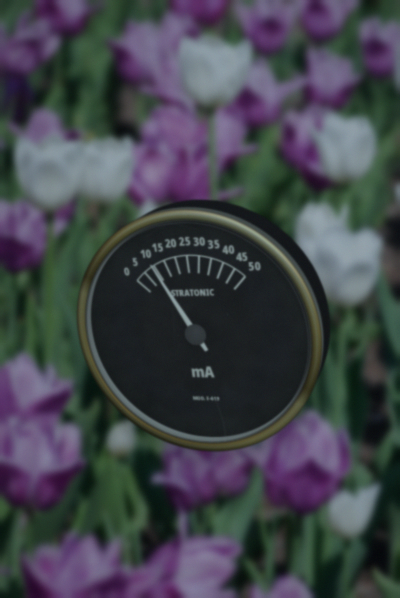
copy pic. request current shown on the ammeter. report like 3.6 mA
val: 10 mA
